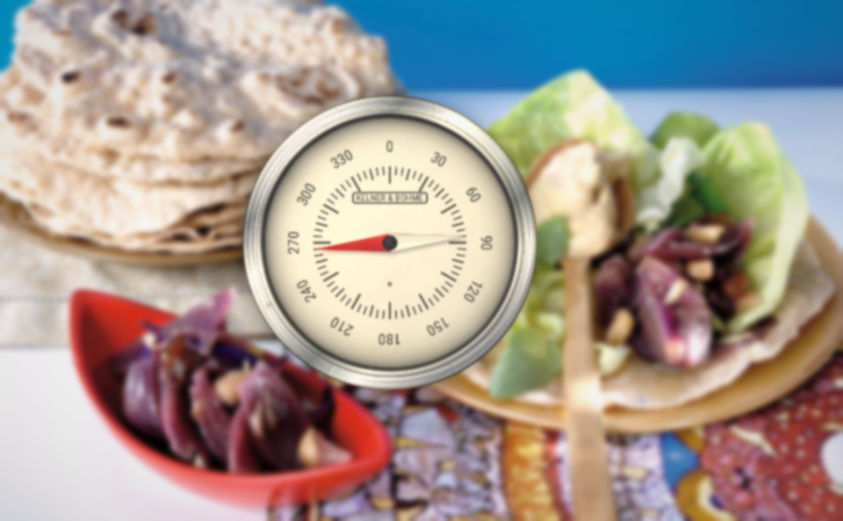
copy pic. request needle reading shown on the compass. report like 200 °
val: 265 °
